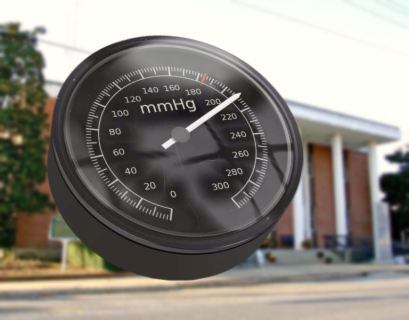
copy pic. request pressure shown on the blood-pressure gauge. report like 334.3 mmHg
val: 210 mmHg
